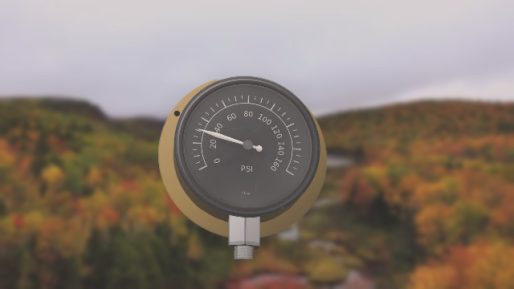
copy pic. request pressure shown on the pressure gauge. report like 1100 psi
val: 30 psi
